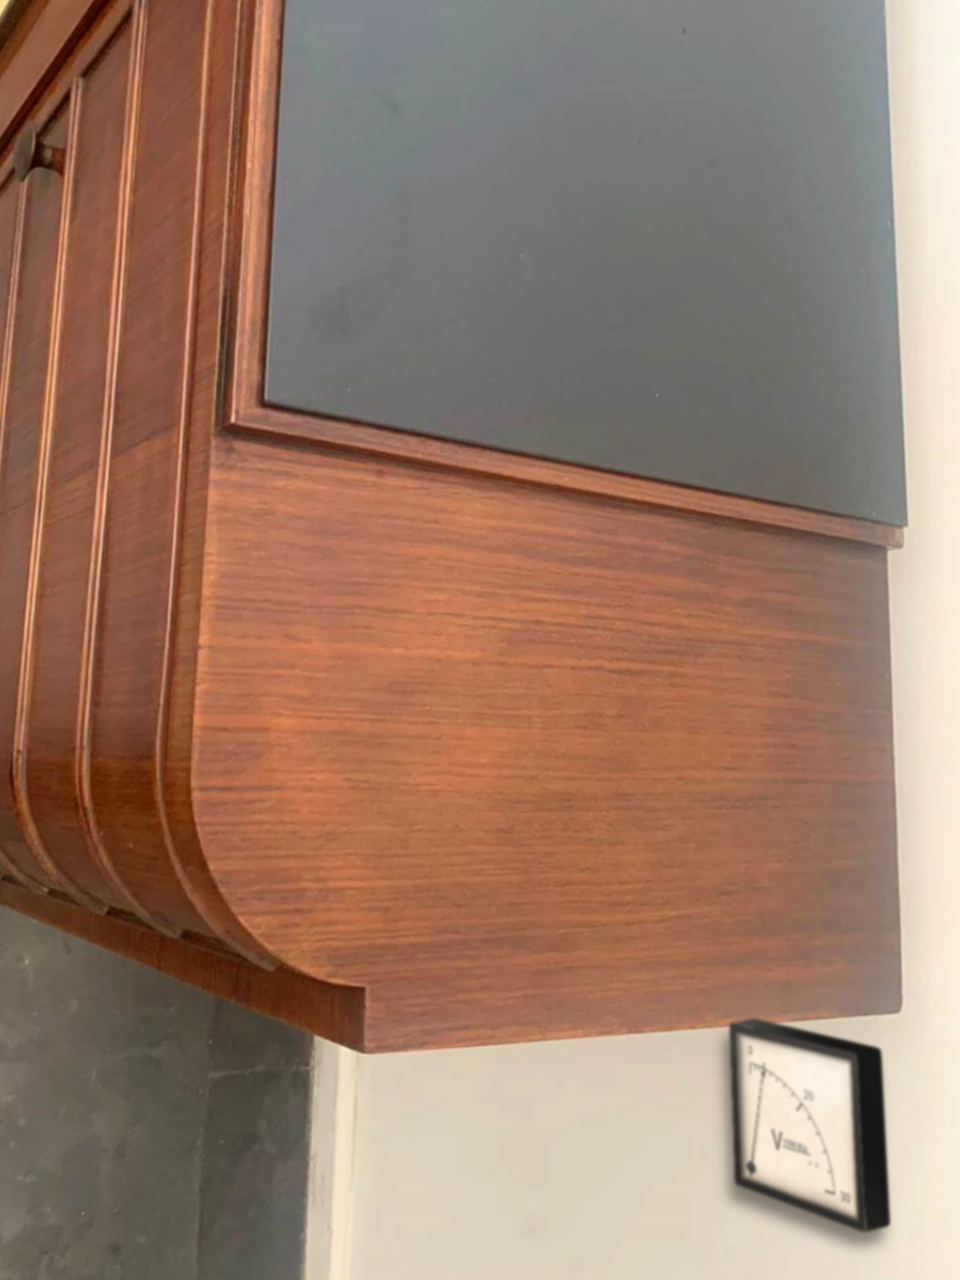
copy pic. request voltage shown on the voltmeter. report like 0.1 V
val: 10 V
